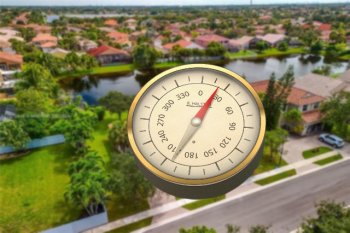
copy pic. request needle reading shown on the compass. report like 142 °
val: 22.5 °
